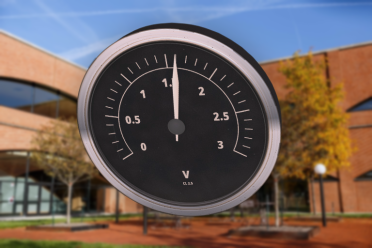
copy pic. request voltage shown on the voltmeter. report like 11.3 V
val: 1.6 V
